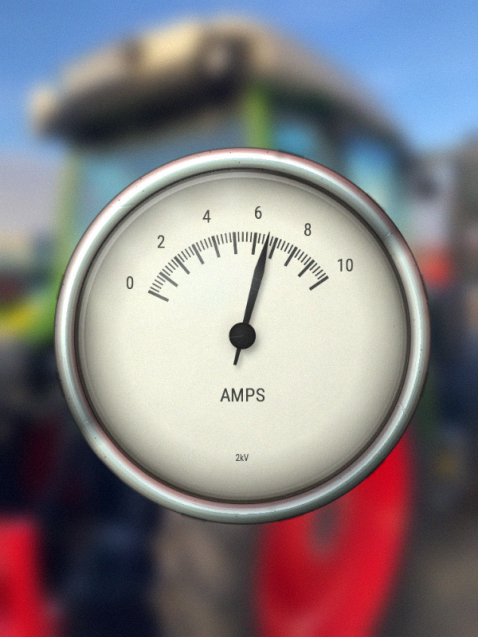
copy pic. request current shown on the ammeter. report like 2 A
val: 6.6 A
